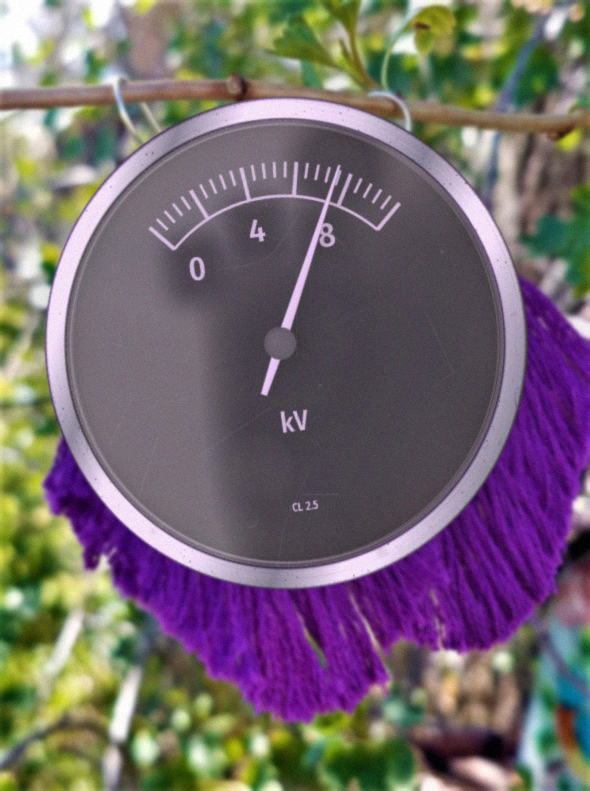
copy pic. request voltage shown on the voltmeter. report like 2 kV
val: 7.6 kV
